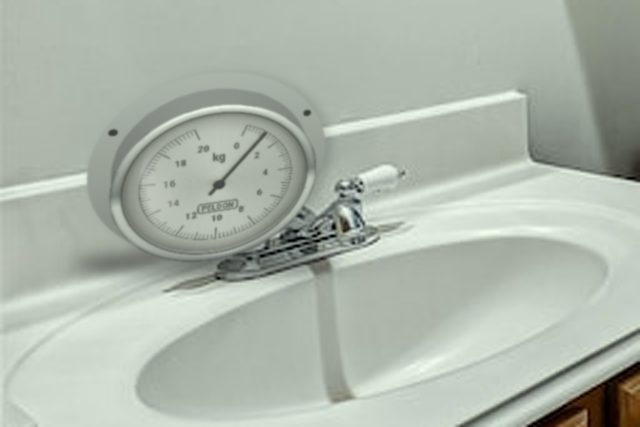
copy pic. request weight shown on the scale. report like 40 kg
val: 1 kg
